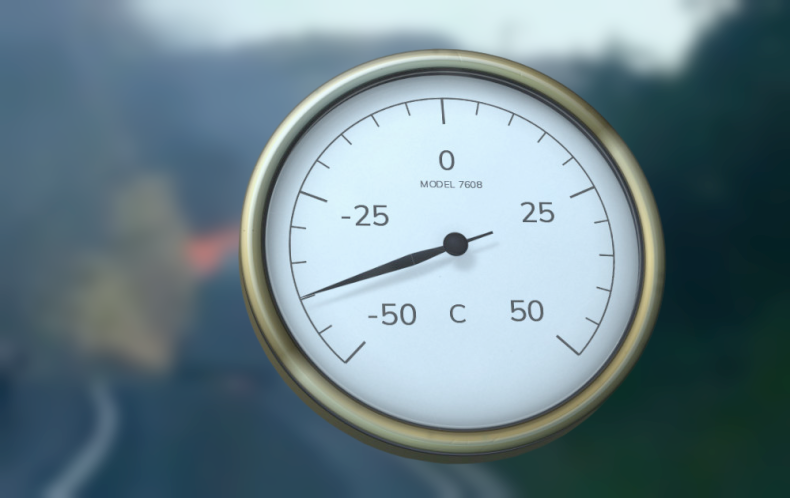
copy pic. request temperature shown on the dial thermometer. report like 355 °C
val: -40 °C
